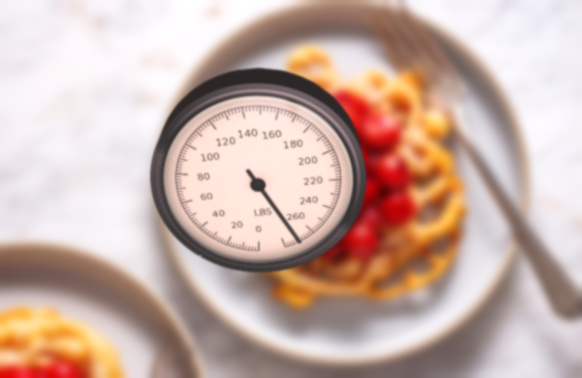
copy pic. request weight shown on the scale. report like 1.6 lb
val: 270 lb
